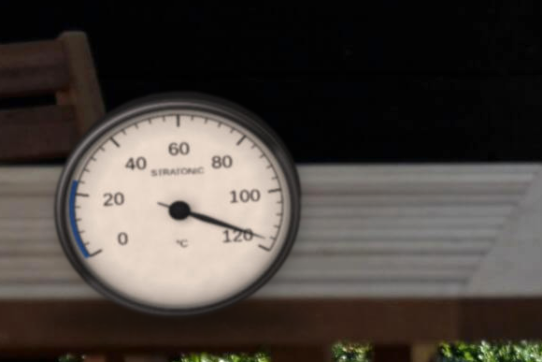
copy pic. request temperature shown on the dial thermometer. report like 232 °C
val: 116 °C
